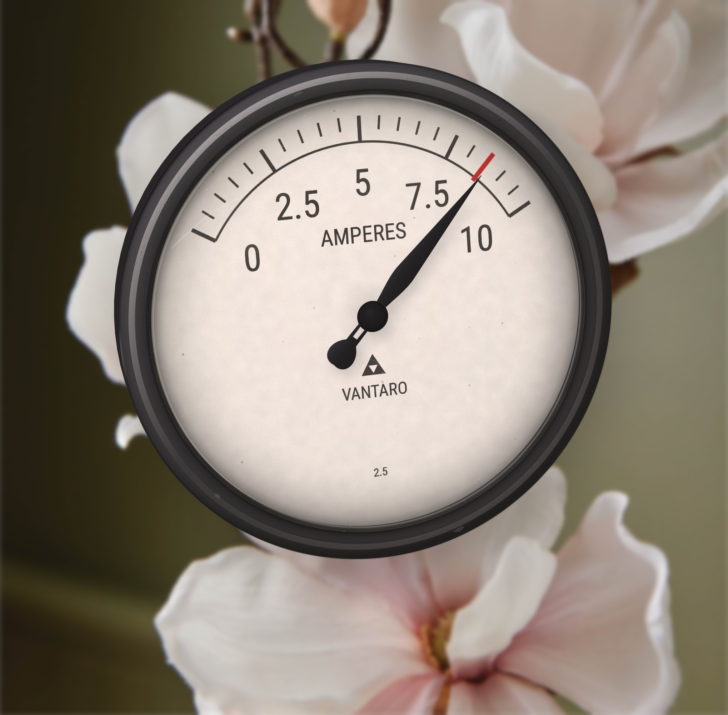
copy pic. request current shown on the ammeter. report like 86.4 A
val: 8.5 A
